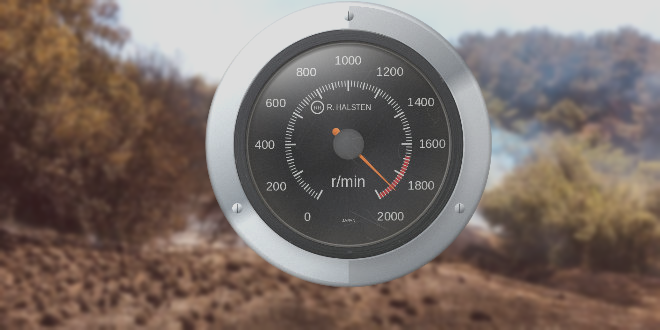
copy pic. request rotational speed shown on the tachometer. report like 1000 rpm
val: 1900 rpm
